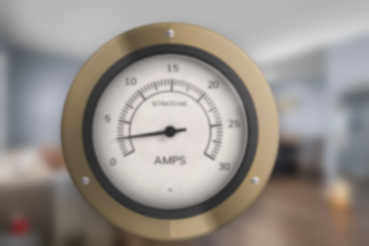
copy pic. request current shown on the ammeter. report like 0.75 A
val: 2.5 A
